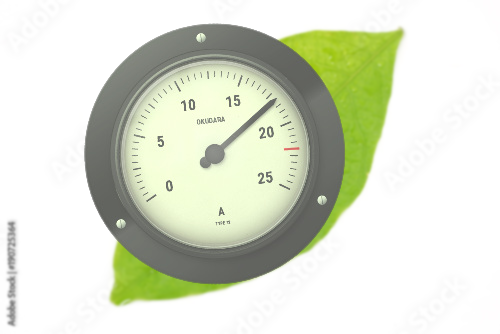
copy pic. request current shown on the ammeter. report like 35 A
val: 18 A
